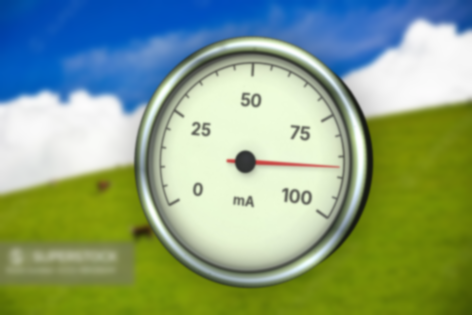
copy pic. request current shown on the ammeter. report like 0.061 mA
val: 87.5 mA
